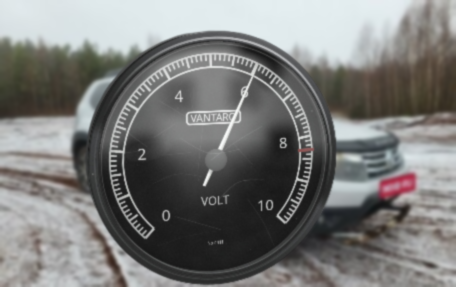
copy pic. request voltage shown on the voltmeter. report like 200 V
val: 6 V
